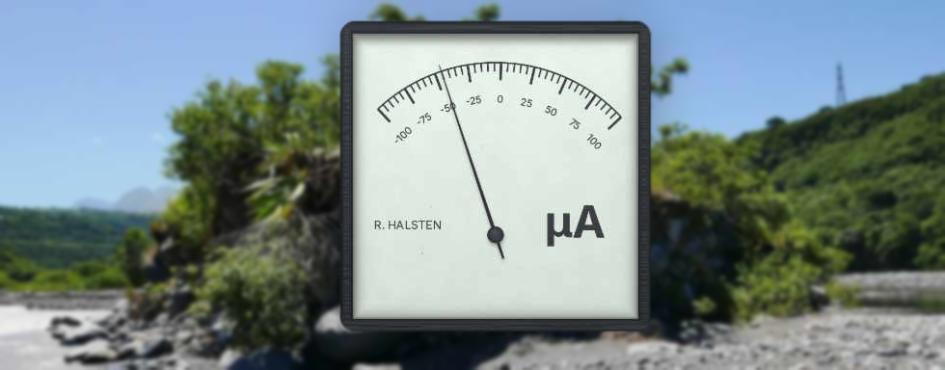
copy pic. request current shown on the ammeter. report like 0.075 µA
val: -45 µA
